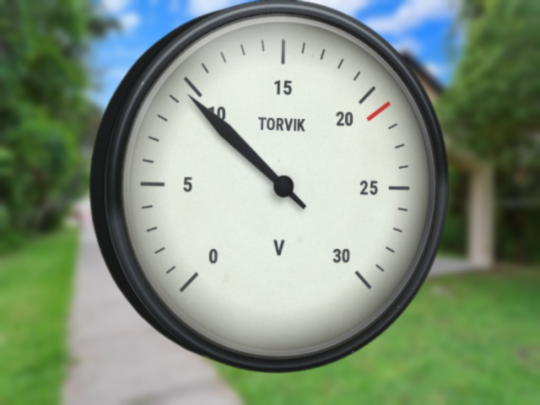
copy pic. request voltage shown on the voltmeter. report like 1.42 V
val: 9.5 V
